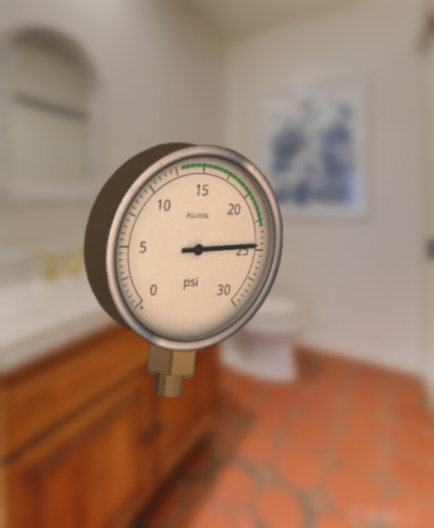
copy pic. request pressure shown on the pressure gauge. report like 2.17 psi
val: 24.5 psi
